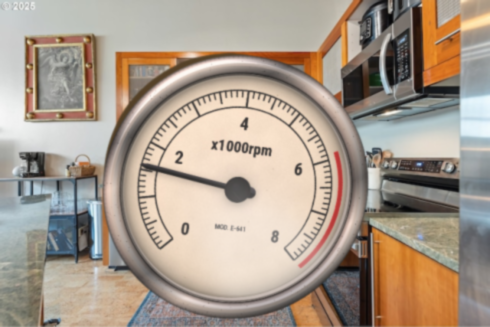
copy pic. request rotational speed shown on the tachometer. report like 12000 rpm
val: 1600 rpm
